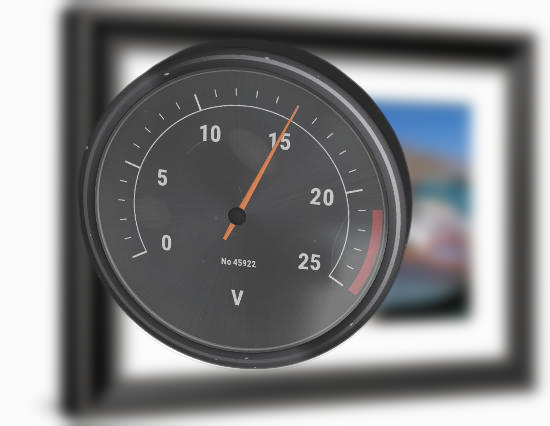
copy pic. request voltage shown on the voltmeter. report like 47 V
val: 15 V
